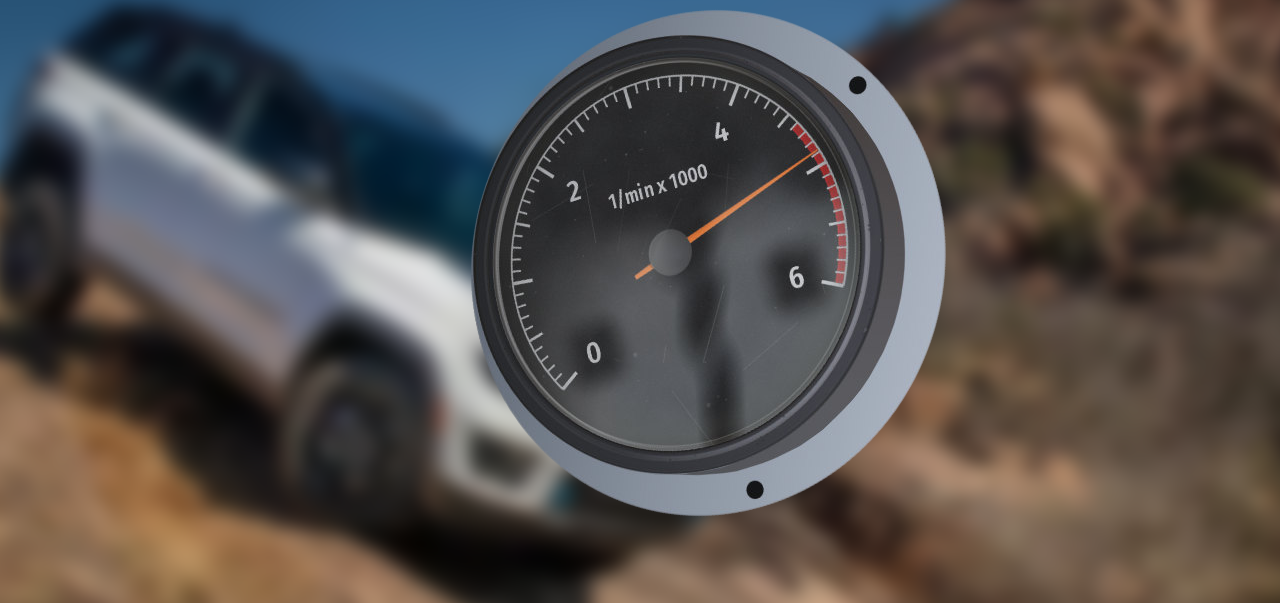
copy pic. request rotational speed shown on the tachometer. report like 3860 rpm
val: 4900 rpm
